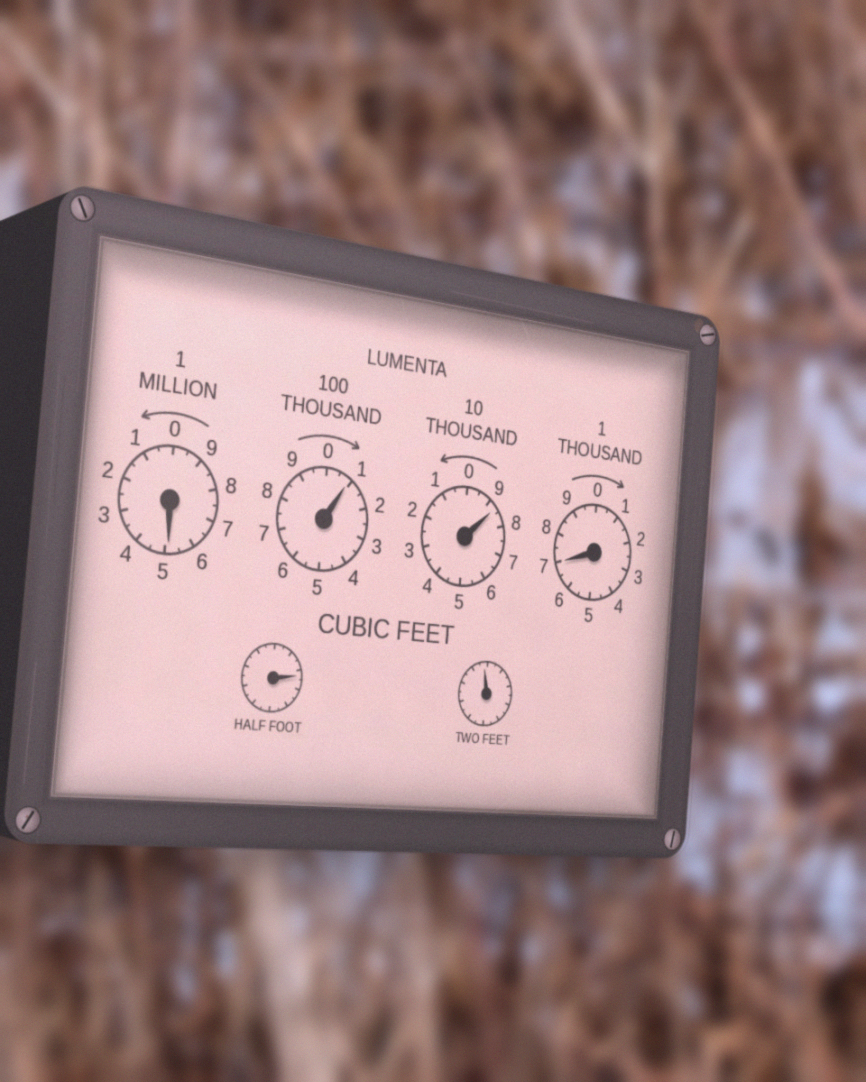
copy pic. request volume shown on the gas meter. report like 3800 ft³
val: 508700 ft³
